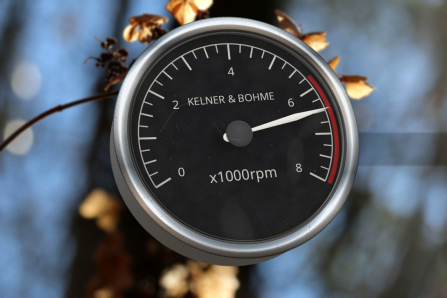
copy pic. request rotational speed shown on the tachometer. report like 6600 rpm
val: 6500 rpm
